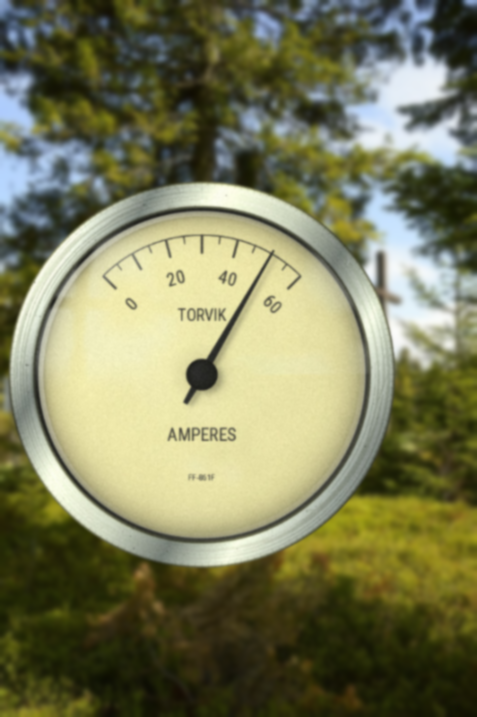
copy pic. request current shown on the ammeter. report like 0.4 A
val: 50 A
